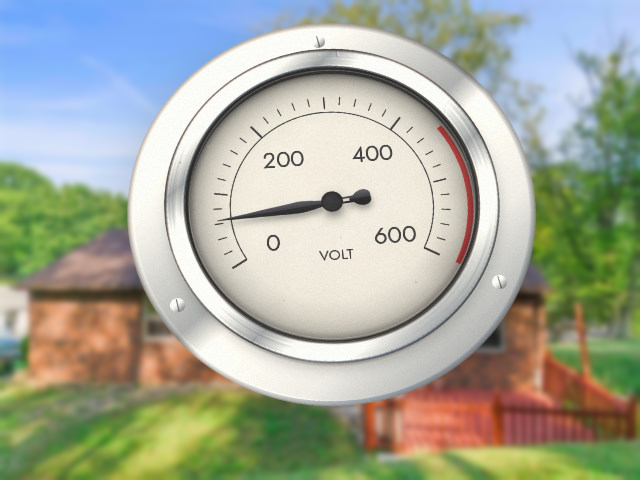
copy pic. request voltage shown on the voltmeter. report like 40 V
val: 60 V
